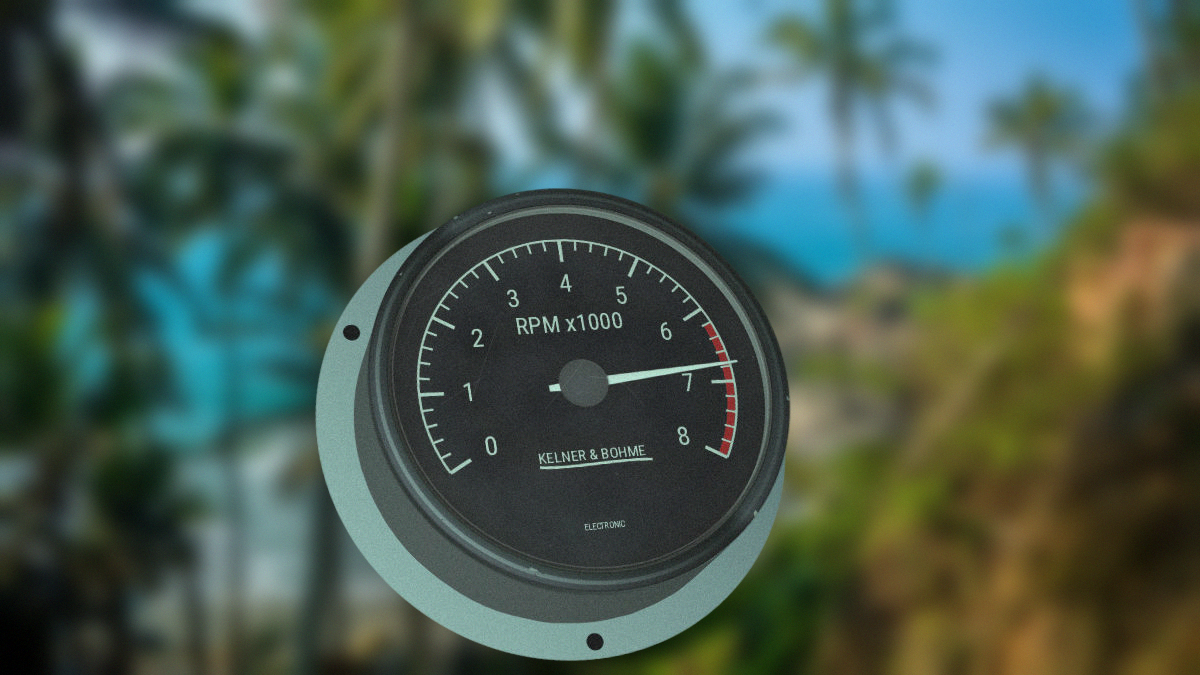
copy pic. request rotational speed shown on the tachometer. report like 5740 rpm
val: 6800 rpm
